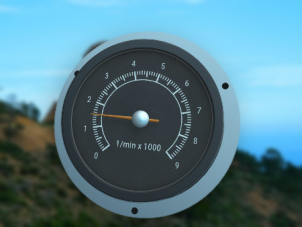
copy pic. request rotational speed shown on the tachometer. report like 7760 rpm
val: 1500 rpm
